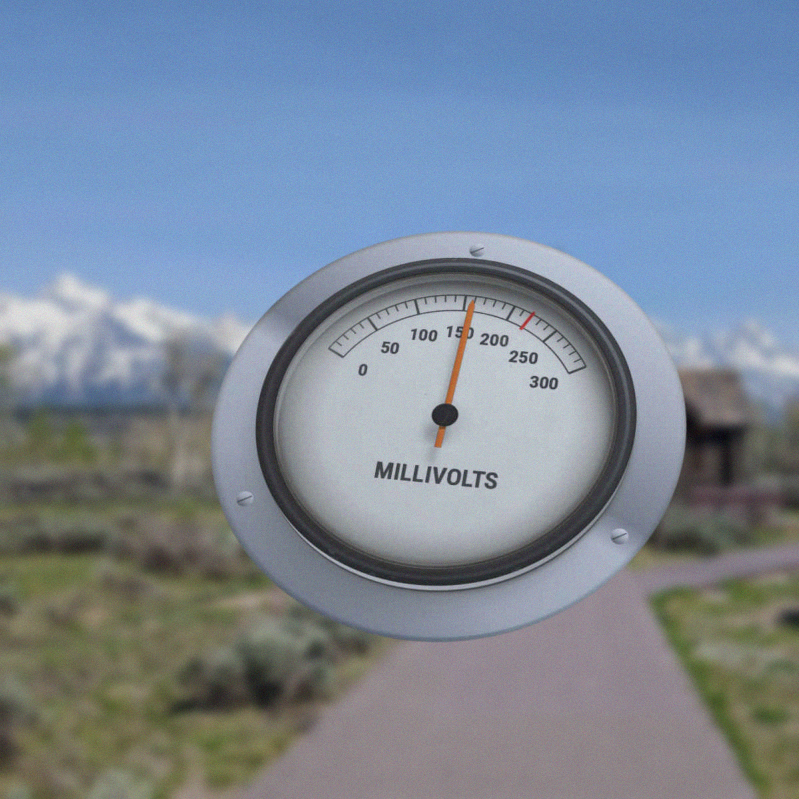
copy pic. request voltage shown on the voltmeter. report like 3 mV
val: 160 mV
